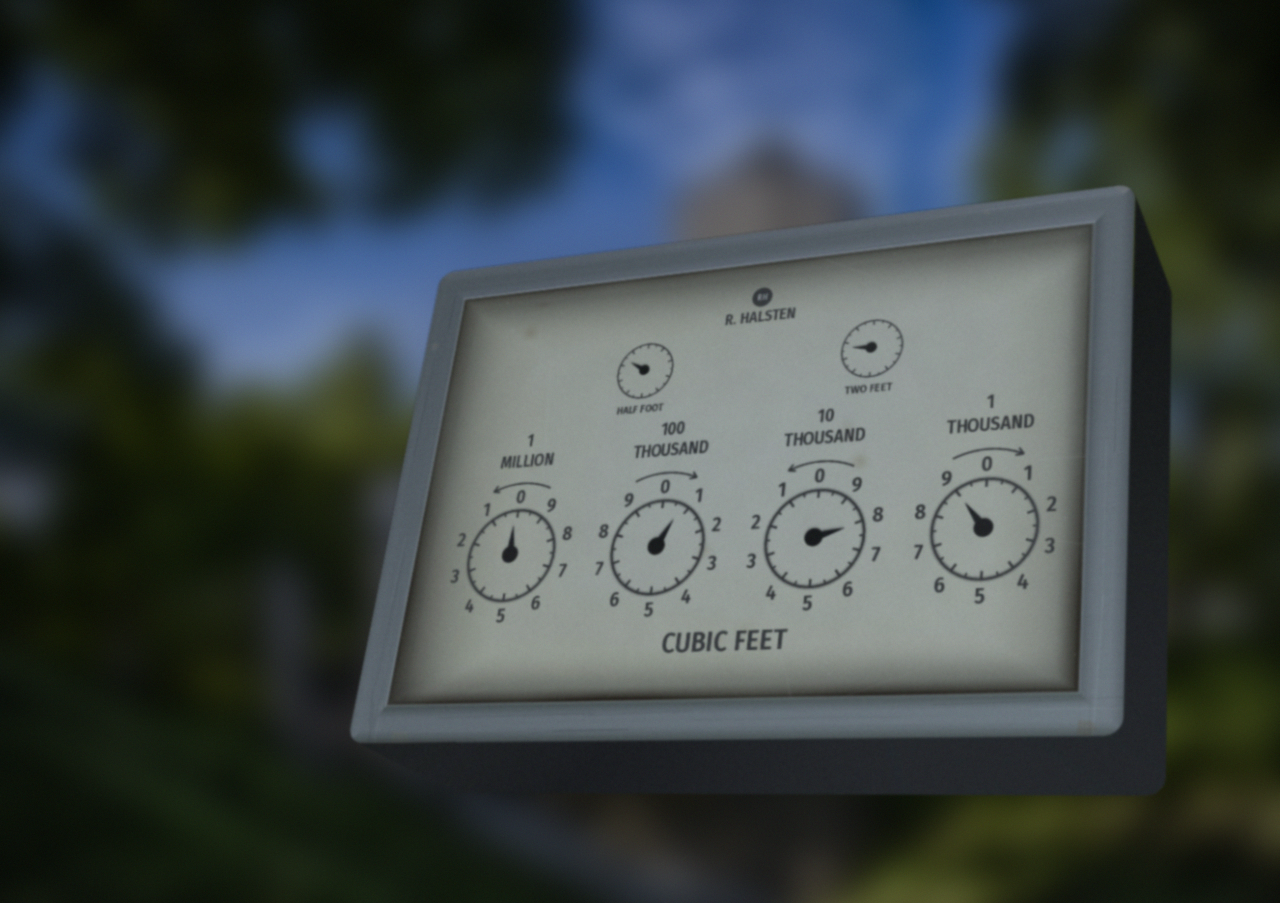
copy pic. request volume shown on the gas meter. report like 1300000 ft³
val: 7900 ft³
